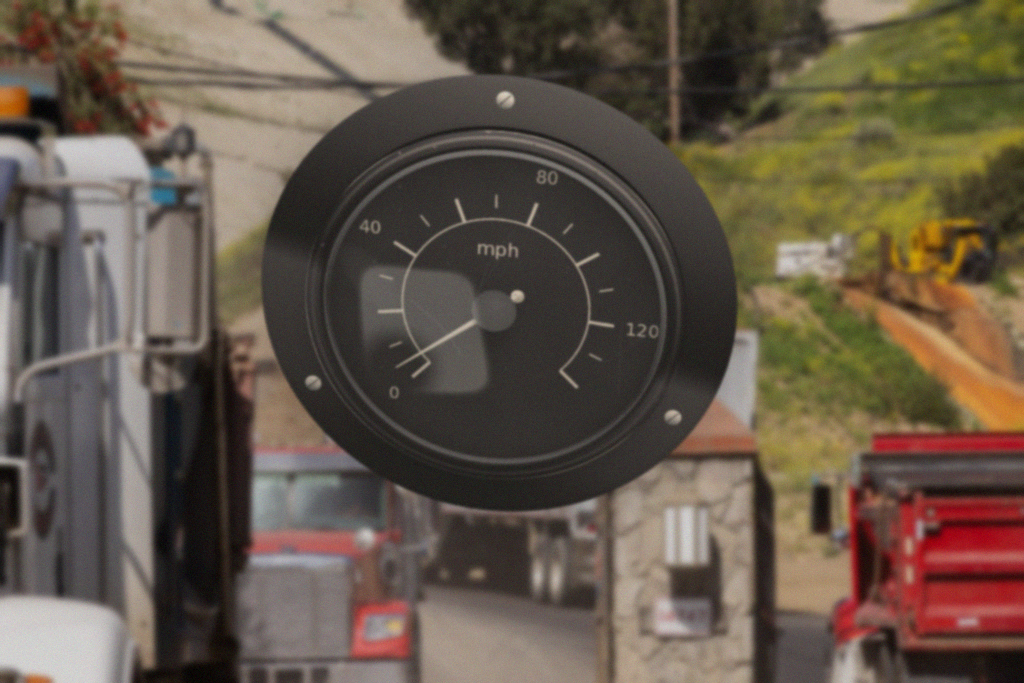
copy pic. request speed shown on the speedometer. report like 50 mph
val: 5 mph
